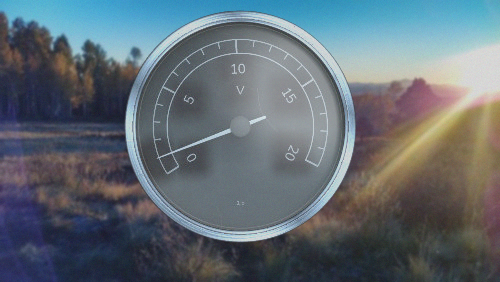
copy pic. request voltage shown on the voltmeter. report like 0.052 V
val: 1 V
